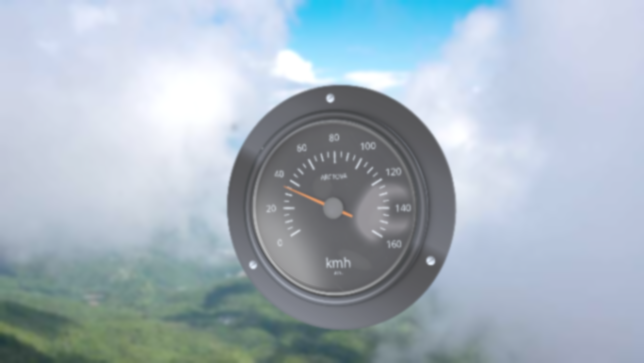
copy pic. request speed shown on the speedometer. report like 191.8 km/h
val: 35 km/h
